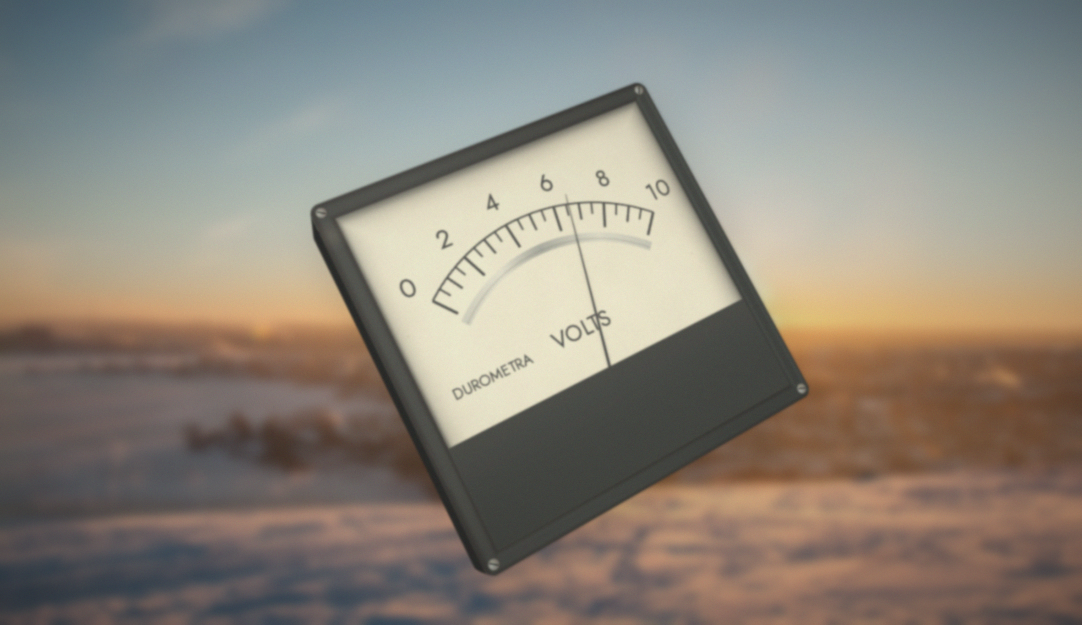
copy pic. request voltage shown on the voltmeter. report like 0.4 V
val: 6.5 V
